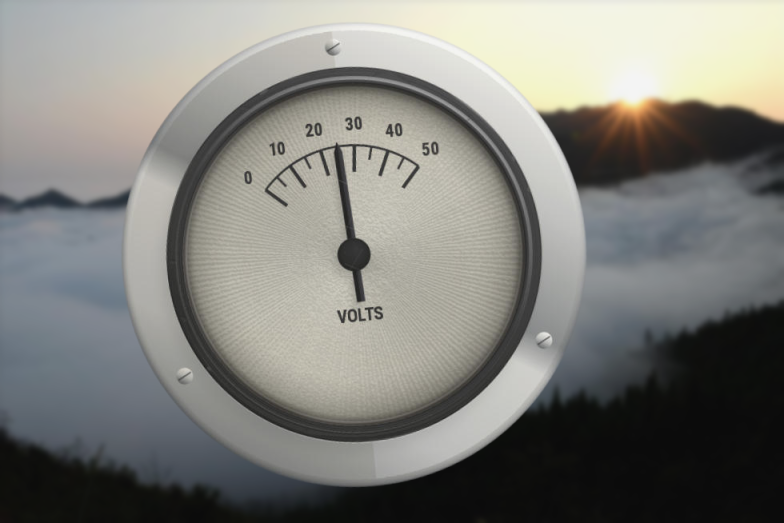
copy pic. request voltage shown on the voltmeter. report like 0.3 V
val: 25 V
